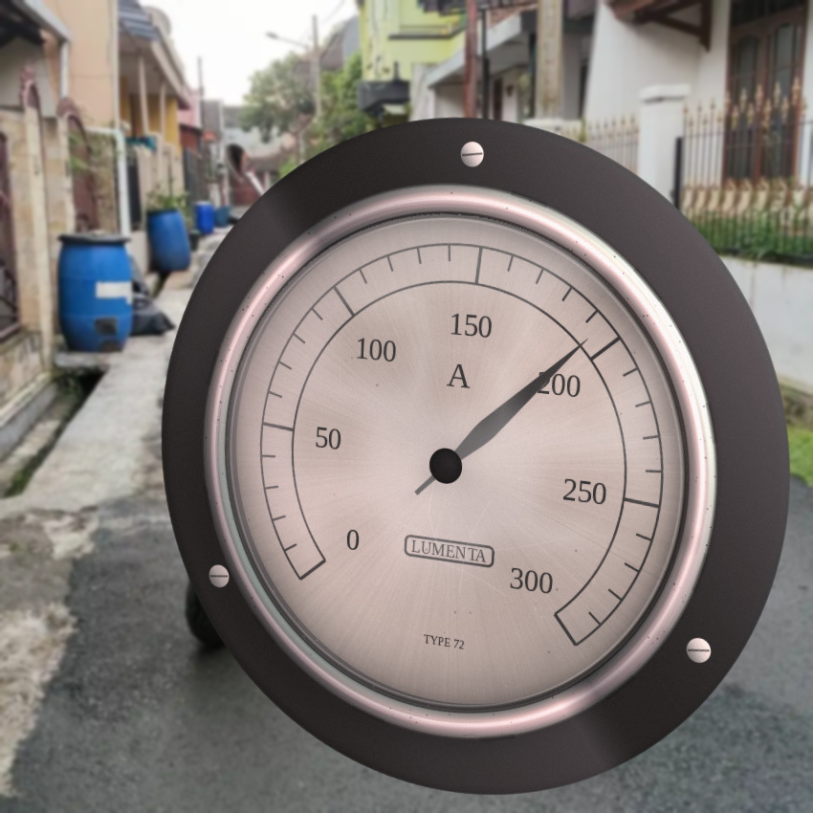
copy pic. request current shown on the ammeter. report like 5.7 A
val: 195 A
